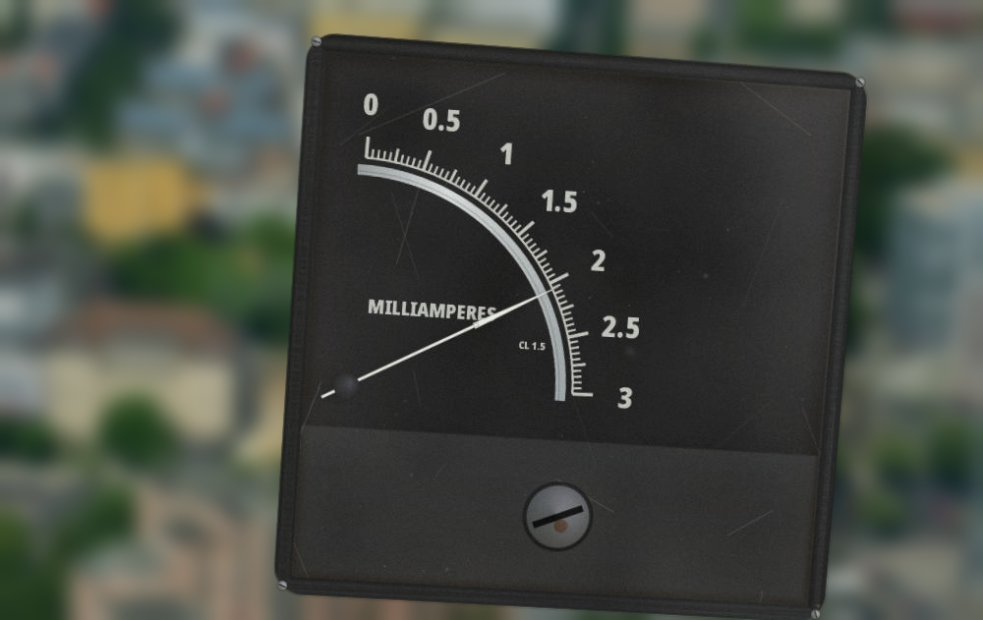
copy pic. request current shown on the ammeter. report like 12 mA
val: 2.05 mA
